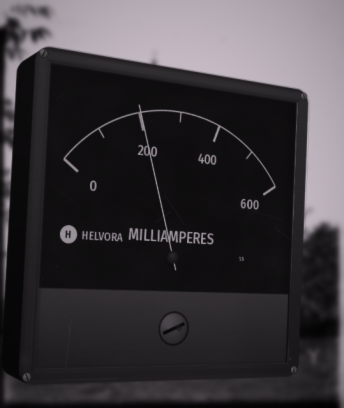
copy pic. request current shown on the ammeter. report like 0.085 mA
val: 200 mA
